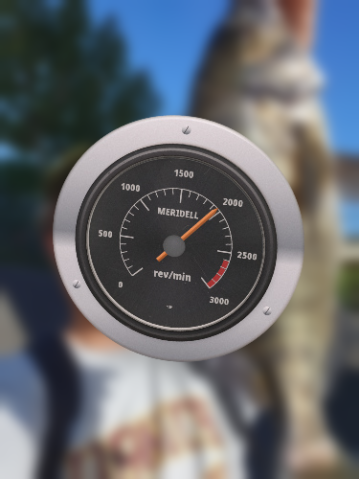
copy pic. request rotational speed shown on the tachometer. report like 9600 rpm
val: 1950 rpm
